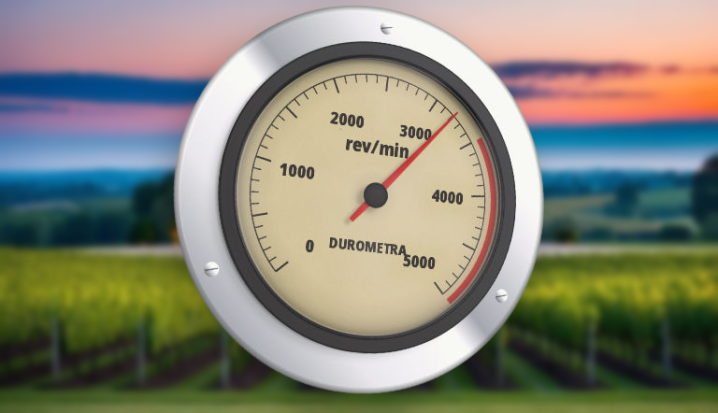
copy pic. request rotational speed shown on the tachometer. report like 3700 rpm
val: 3200 rpm
